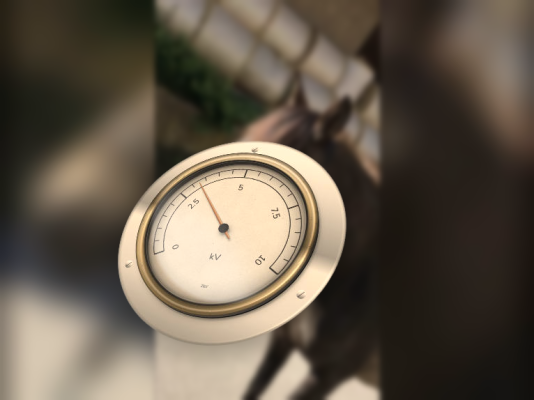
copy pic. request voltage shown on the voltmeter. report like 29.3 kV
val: 3.25 kV
